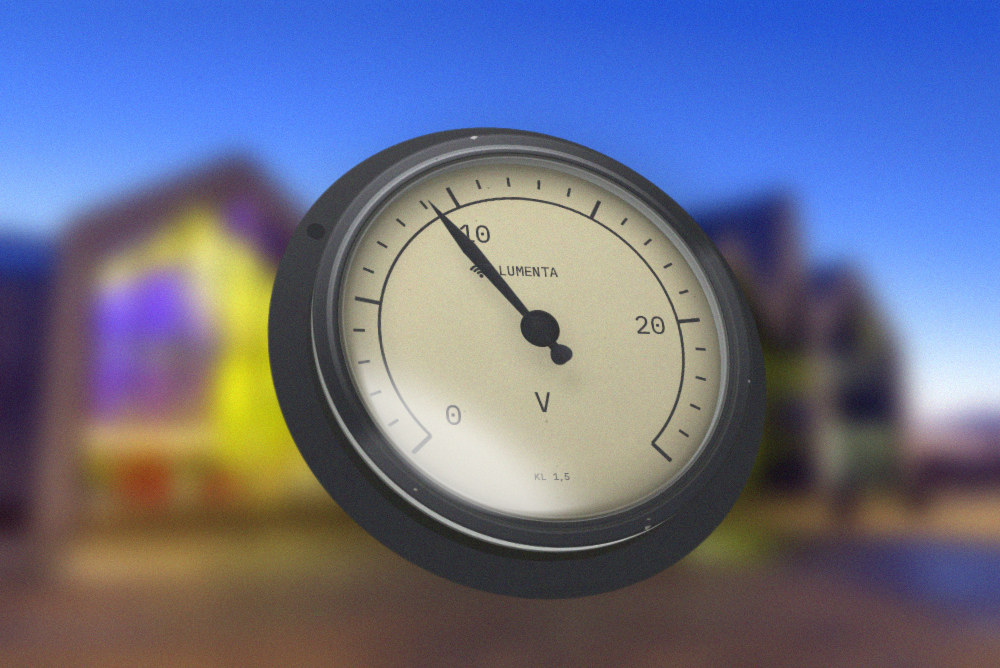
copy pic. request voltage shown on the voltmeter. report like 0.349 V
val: 9 V
